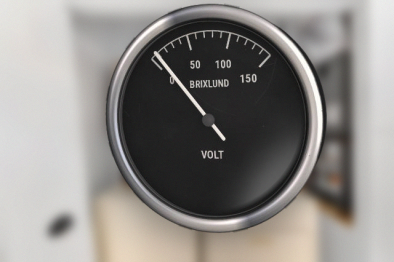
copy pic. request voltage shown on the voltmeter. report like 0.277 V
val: 10 V
